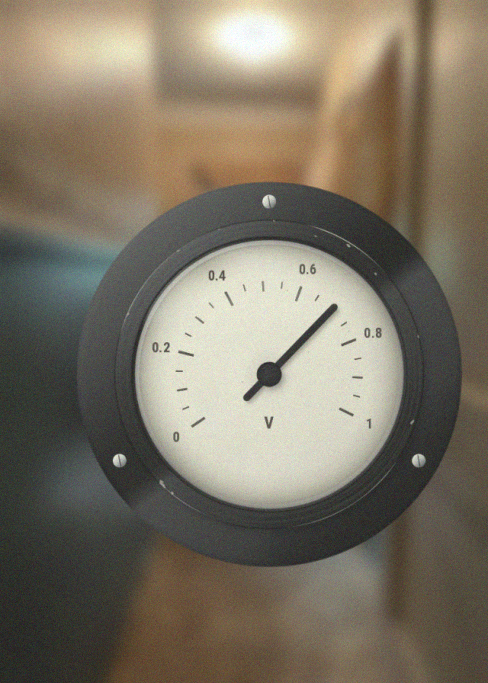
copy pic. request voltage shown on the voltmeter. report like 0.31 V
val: 0.7 V
